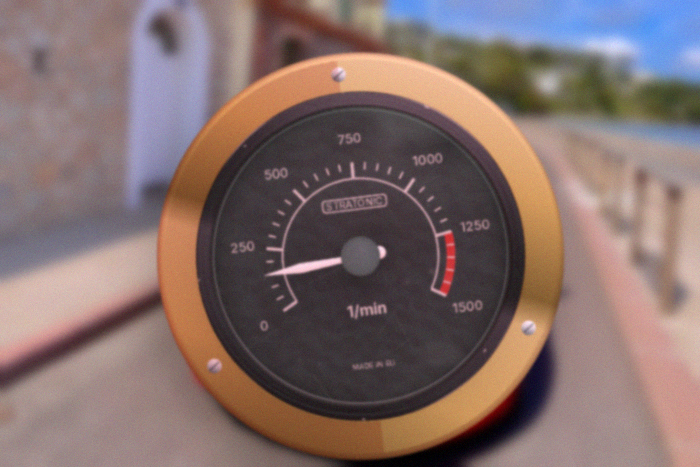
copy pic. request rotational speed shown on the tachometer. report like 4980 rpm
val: 150 rpm
